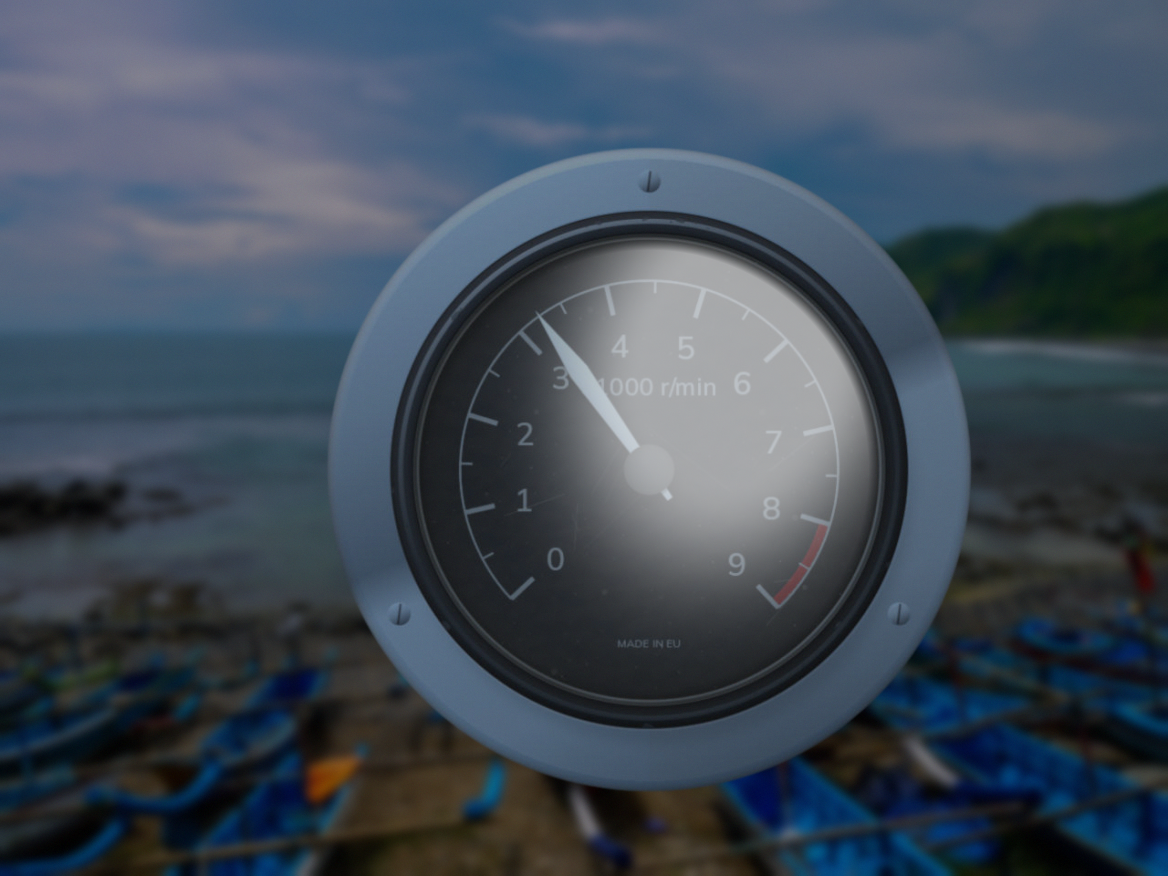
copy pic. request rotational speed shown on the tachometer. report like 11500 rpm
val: 3250 rpm
